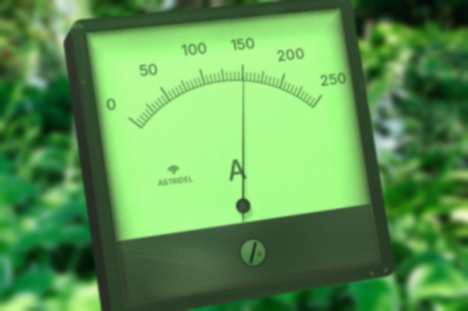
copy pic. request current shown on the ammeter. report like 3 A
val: 150 A
